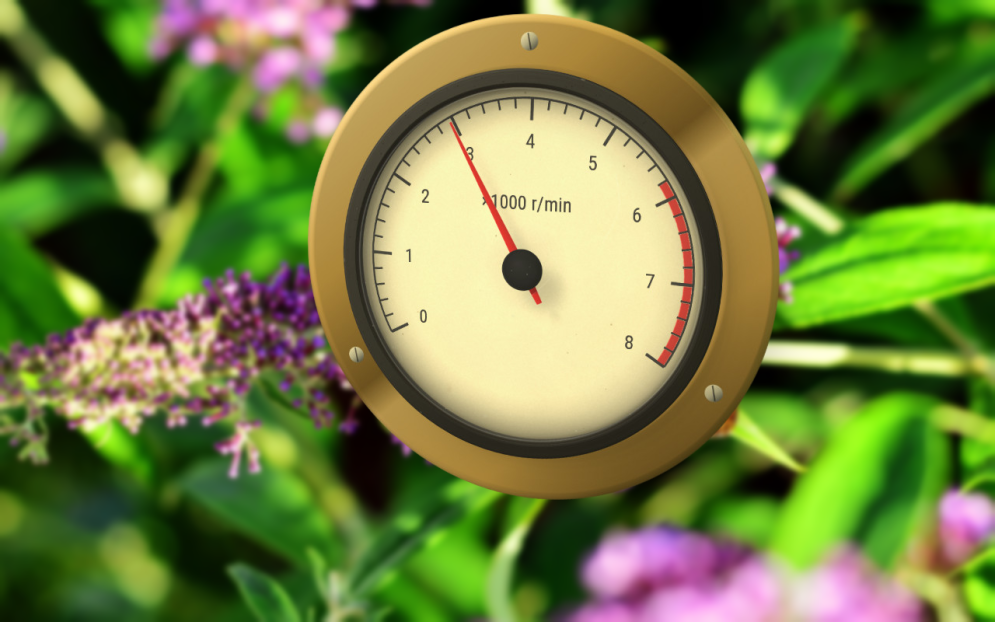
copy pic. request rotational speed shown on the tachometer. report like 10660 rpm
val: 3000 rpm
